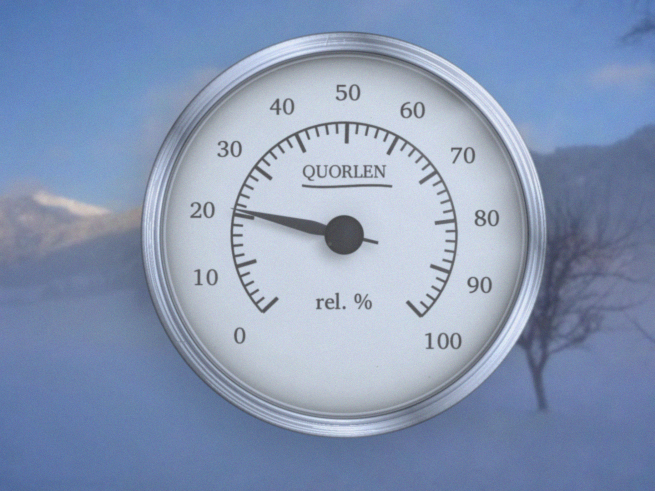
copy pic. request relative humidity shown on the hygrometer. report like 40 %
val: 21 %
